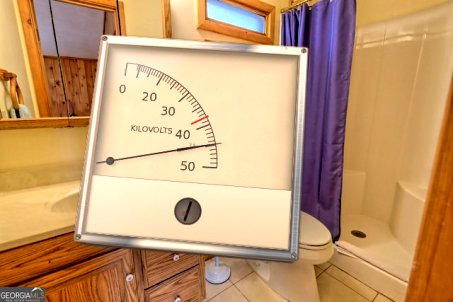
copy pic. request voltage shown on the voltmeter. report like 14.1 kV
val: 45 kV
